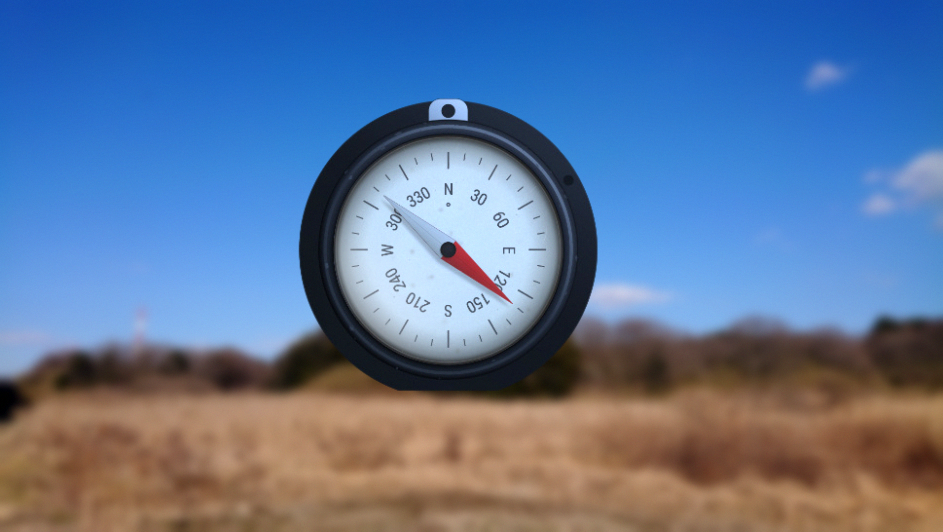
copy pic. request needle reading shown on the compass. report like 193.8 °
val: 130 °
